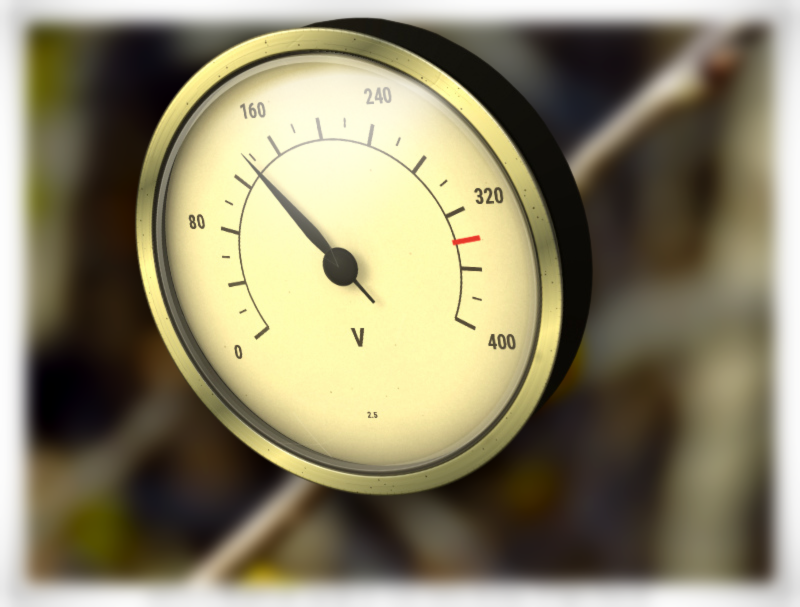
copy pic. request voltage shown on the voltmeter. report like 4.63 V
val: 140 V
